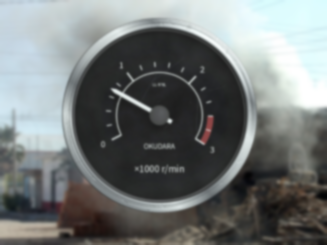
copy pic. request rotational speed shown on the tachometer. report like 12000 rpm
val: 700 rpm
